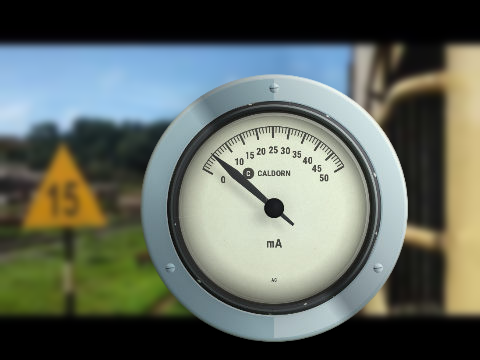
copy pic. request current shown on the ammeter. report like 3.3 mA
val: 5 mA
